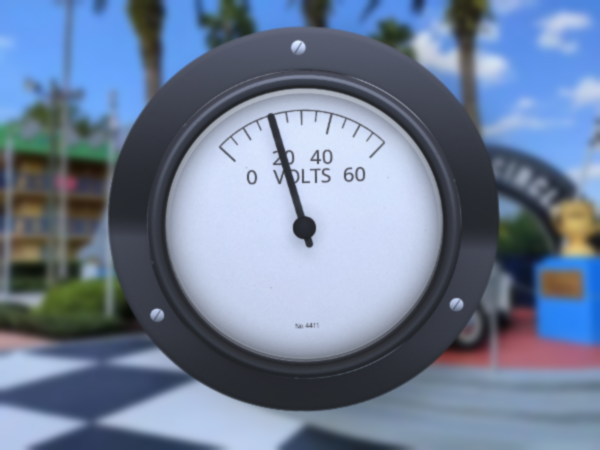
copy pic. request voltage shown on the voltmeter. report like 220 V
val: 20 V
